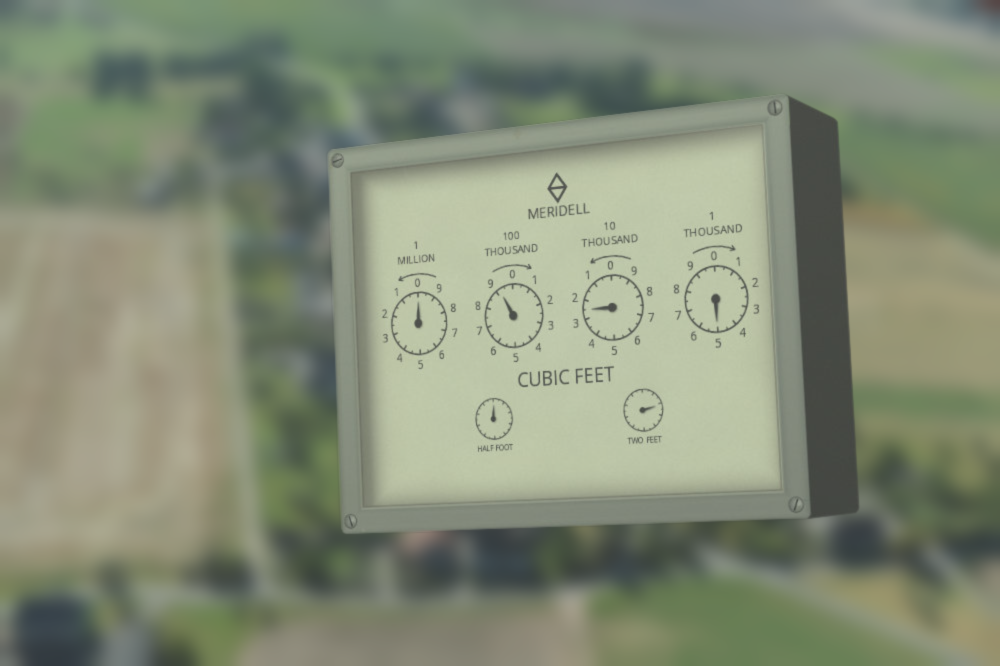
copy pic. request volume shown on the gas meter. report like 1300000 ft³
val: 992500 ft³
